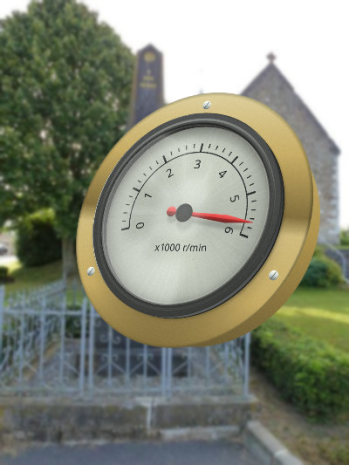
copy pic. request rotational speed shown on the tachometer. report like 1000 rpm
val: 5700 rpm
